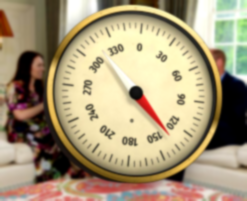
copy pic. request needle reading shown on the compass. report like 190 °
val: 135 °
